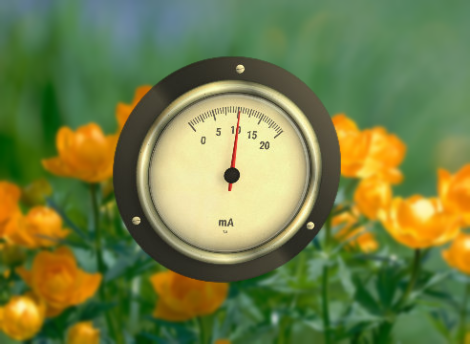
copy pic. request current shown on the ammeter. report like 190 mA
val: 10 mA
